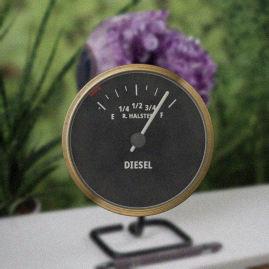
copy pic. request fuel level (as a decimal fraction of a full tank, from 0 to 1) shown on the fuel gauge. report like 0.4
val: 0.875
